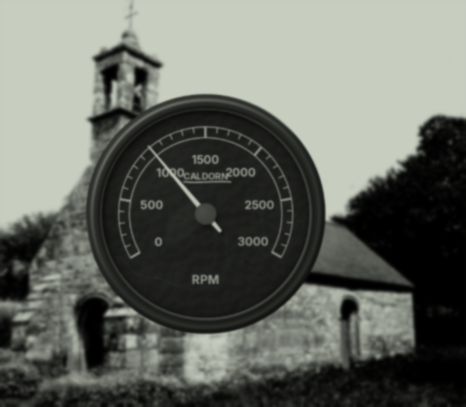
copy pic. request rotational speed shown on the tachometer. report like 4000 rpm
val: 1000 rpm
